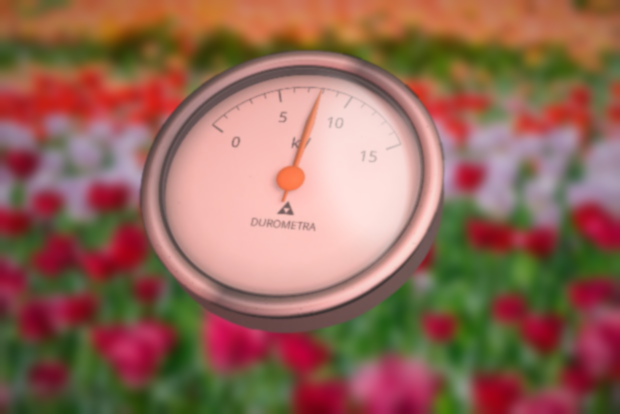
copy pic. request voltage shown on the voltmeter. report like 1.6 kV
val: 8 kV
